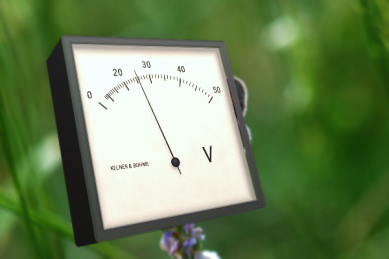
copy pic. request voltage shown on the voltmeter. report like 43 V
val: 25 V
